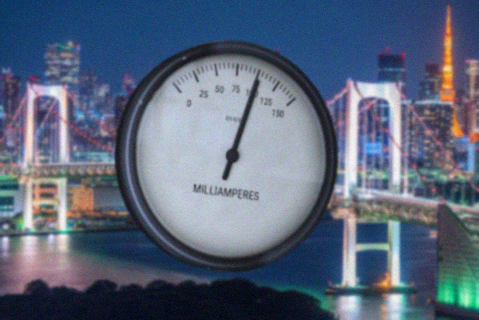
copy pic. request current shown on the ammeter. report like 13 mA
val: 100 mA
